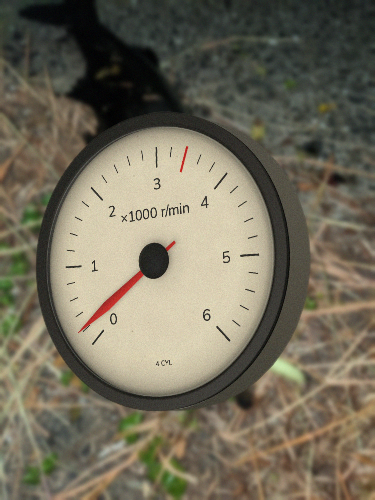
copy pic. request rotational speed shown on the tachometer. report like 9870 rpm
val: 200 rpm
